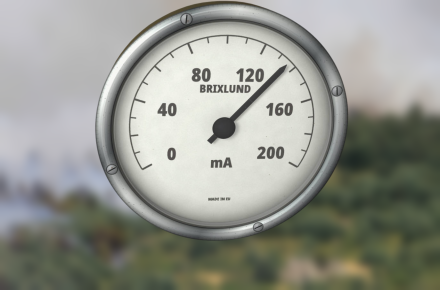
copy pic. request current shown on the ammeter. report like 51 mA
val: 135 mA
